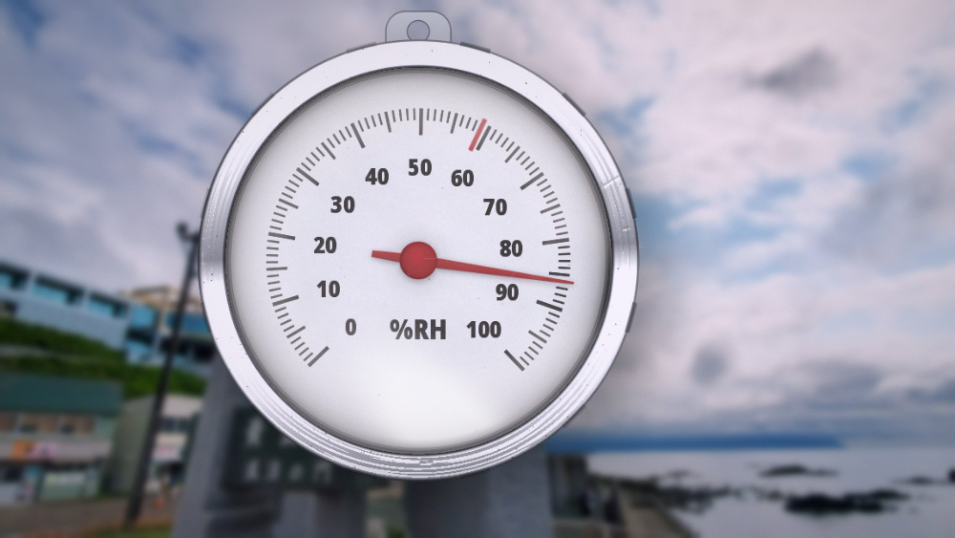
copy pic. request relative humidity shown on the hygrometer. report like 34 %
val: 86 %
